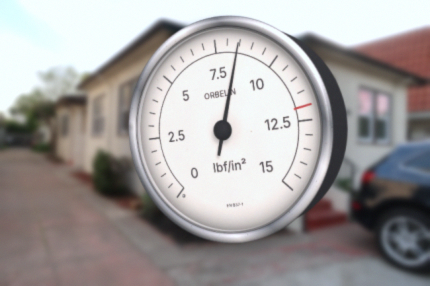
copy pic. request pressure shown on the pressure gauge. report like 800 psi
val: 8.5 psi
